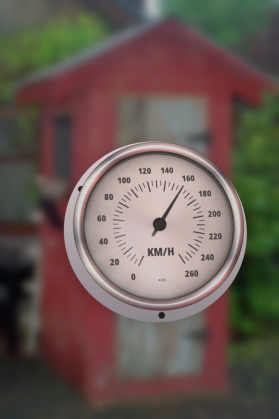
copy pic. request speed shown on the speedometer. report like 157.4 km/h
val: 160 km/h
